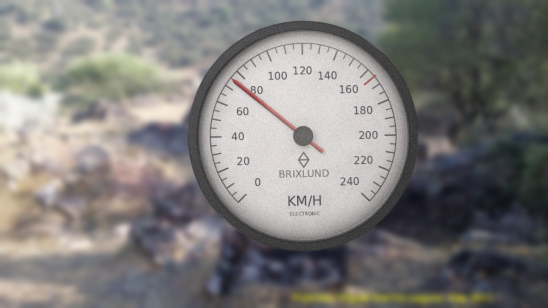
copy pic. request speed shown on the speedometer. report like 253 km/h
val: 75 km/h
